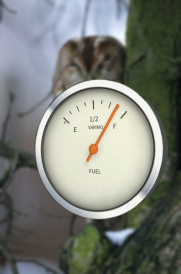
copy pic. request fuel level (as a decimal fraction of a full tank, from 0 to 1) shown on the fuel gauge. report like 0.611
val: 0.875
